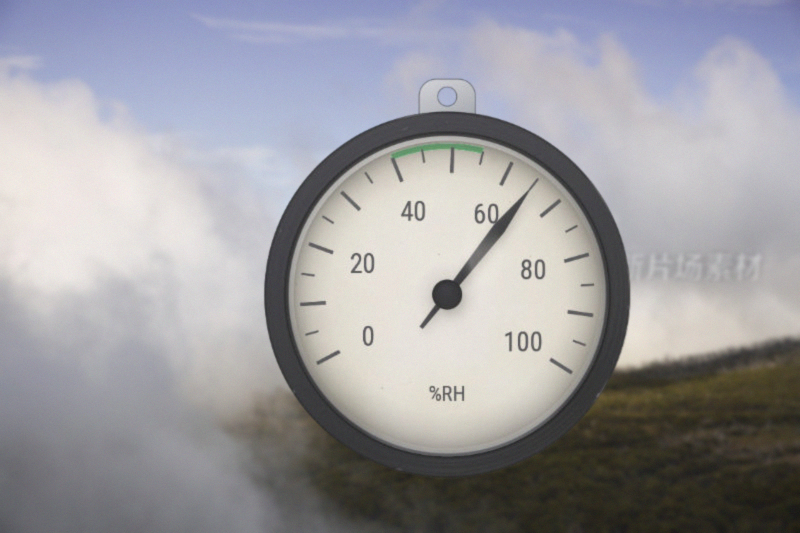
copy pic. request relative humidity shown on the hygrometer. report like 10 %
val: 65 %
